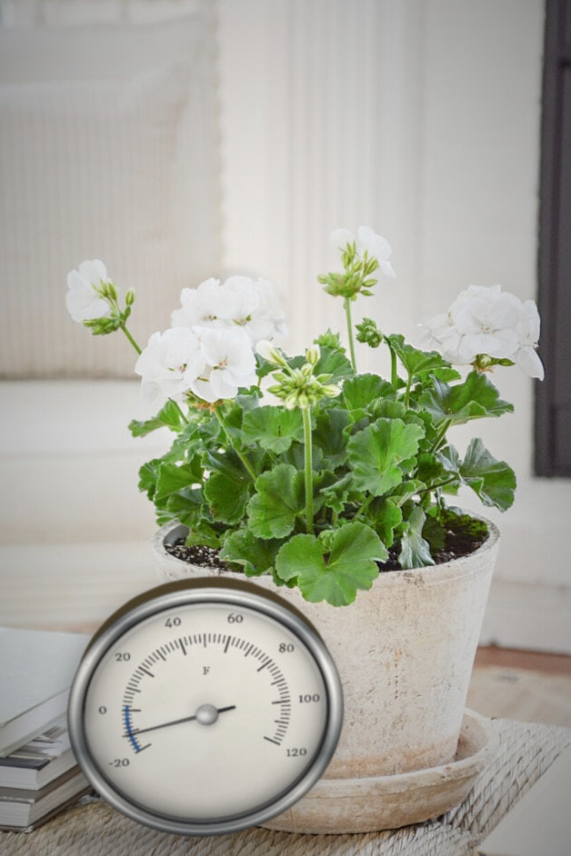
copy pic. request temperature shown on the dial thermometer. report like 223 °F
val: -10 °F
